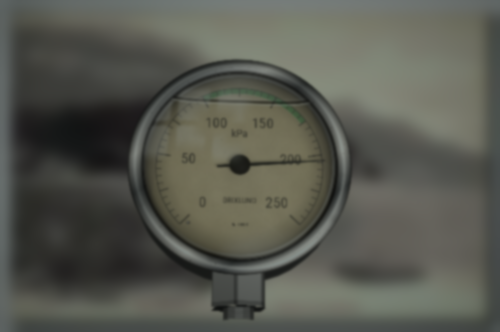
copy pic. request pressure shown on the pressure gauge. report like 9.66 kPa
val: 205 kPa
